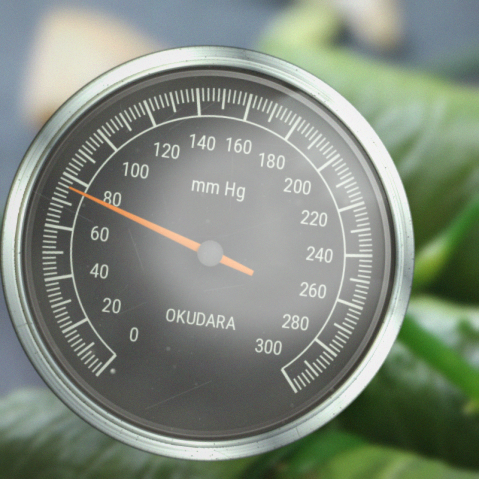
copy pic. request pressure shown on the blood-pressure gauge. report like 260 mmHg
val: 76 mmHg
